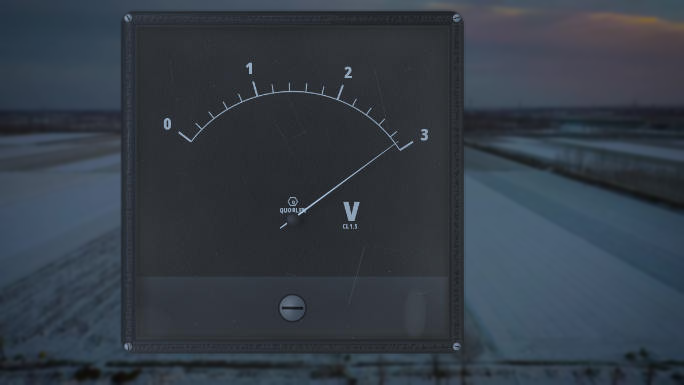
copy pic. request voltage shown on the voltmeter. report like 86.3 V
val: 2.9 V
